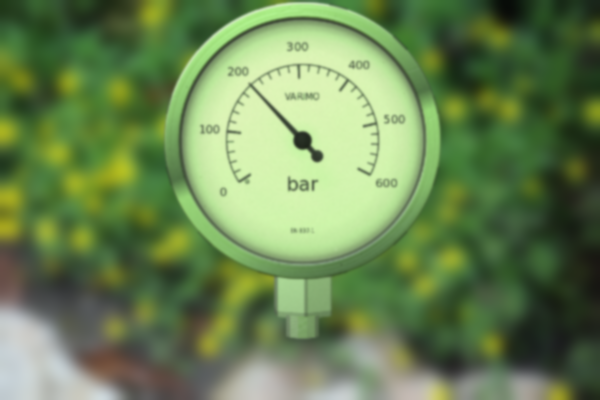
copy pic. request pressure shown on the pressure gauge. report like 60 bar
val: 200 bar
